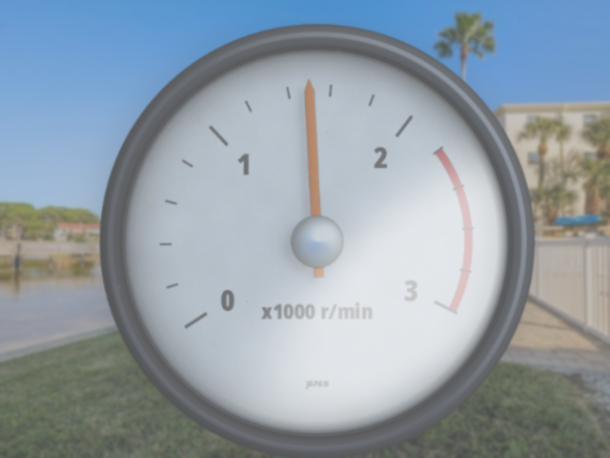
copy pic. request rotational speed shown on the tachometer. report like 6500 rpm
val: 1500 rpm
